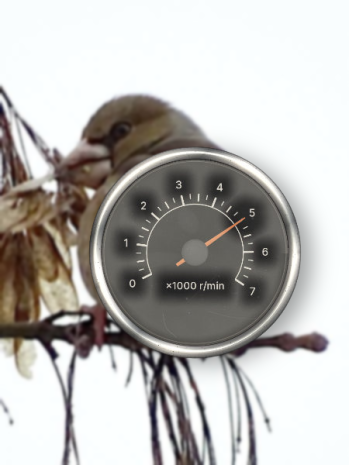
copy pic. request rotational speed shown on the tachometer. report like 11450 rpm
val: 5000 rpm
